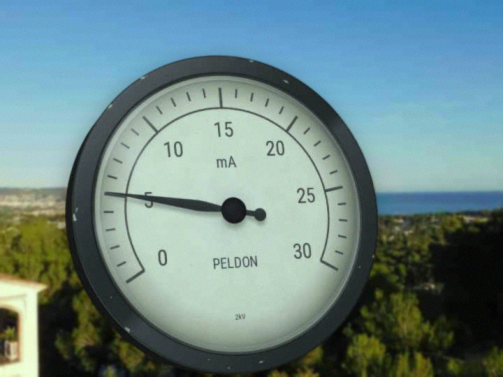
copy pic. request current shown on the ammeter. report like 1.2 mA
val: 5 mA
